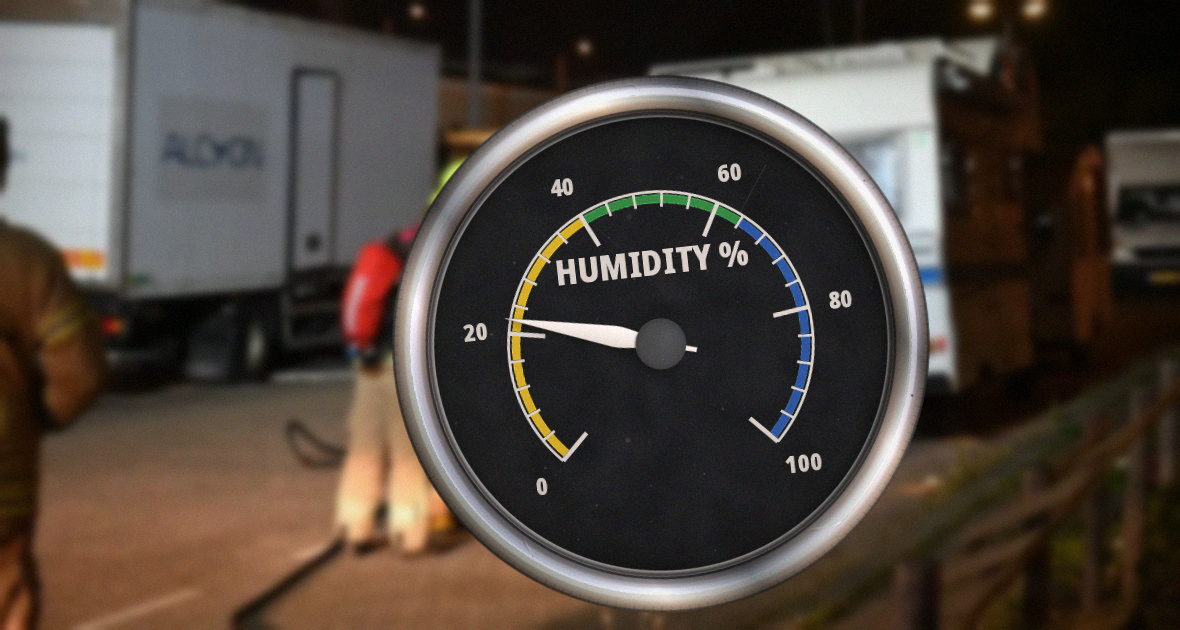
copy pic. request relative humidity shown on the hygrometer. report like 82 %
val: 22 %
